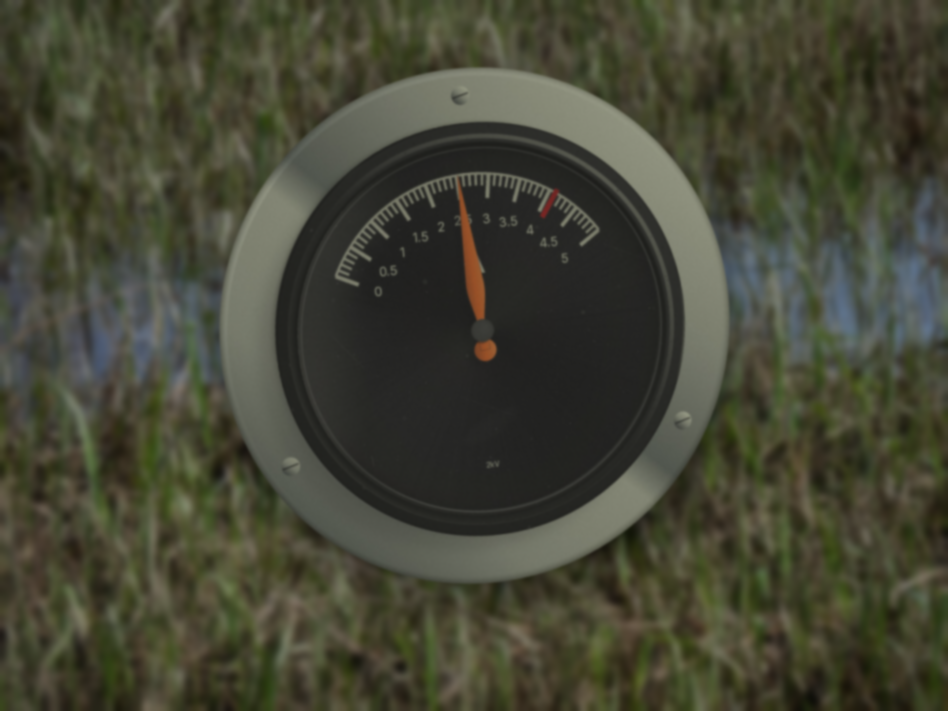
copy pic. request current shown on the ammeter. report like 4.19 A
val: 2.5 A
